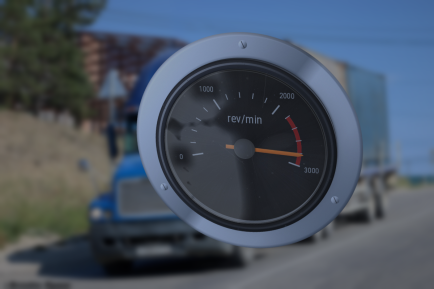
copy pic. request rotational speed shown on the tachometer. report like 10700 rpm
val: 2800 rpm
